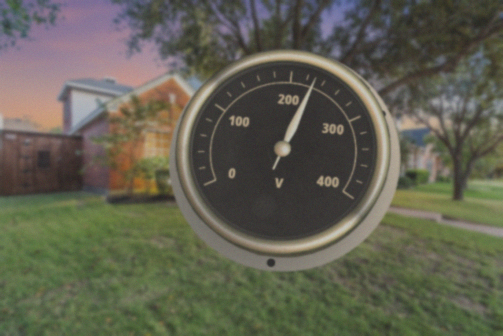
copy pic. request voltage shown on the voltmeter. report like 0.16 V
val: 230 V
